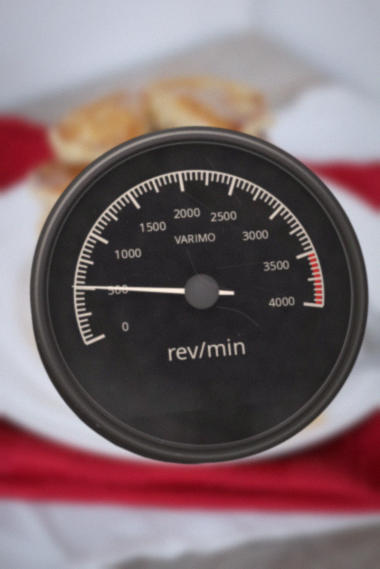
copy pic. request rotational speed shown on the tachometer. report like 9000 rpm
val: 500 rpm
